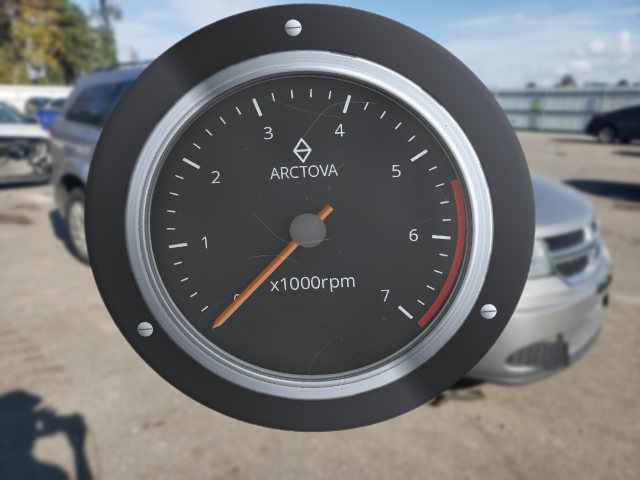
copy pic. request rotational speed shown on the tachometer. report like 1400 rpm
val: 0 rpm
